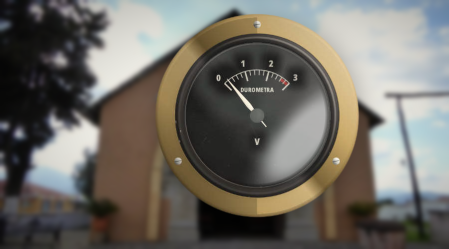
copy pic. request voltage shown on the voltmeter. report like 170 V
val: 0.2 V
